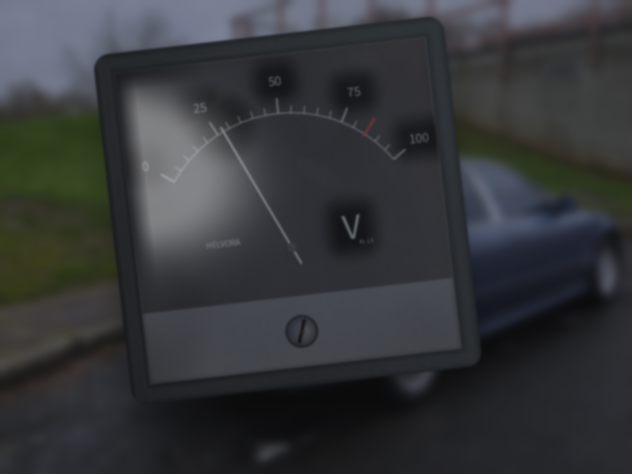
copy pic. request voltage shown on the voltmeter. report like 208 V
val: 27.5 V
